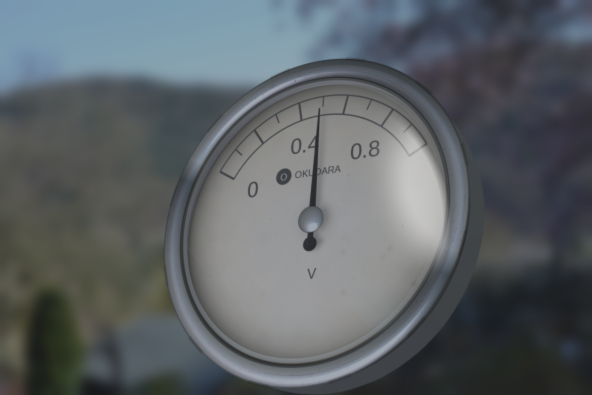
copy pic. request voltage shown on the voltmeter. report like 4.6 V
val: 0.5 V
